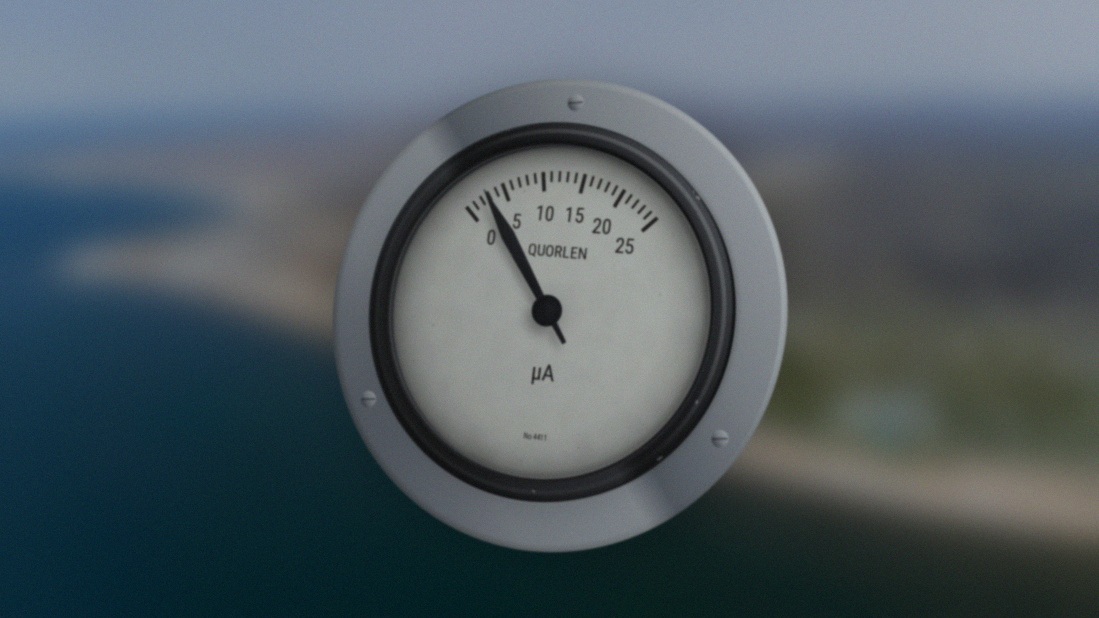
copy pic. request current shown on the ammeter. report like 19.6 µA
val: 3 µA
